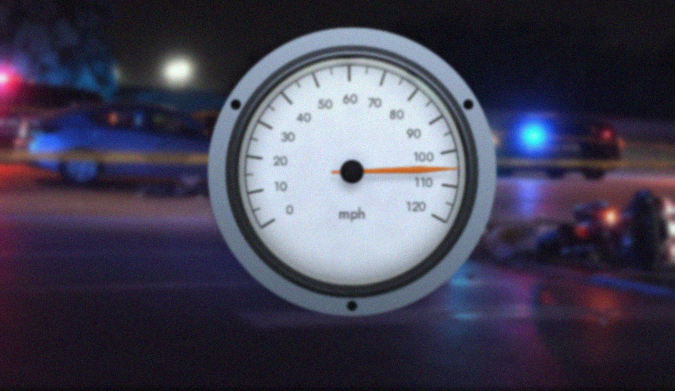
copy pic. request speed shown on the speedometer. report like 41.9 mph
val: 105 mph
